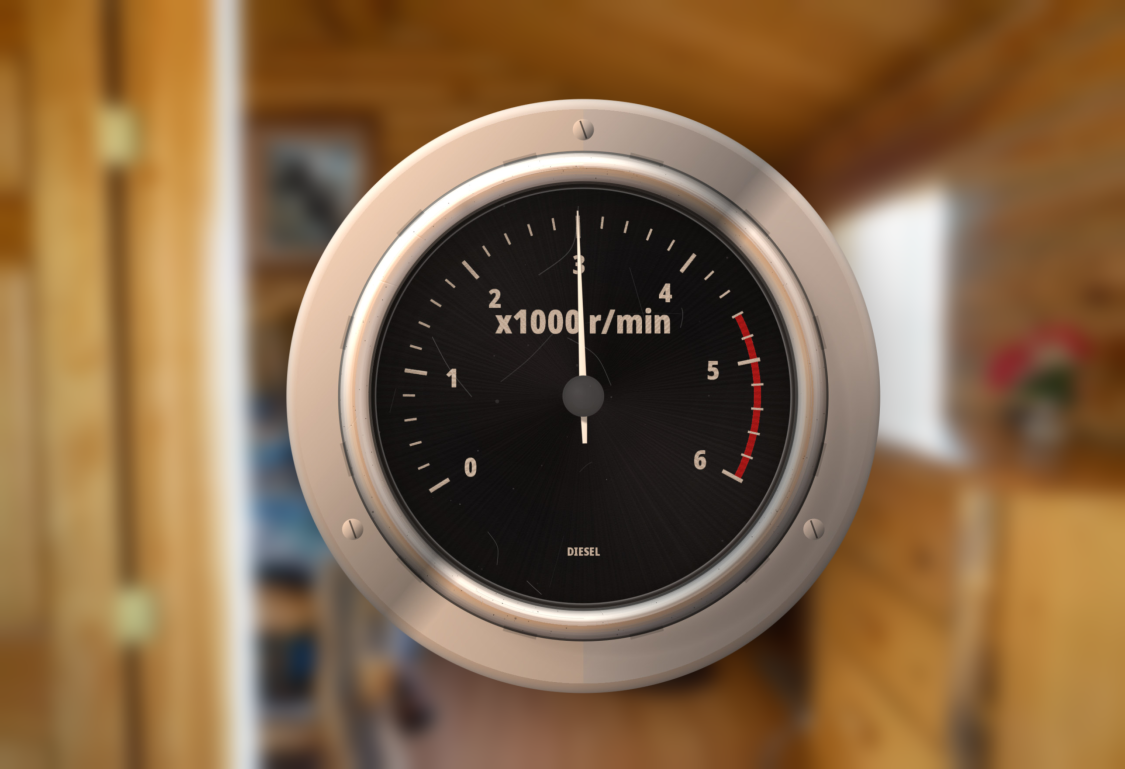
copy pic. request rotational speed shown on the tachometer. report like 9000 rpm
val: 3000 rpm
